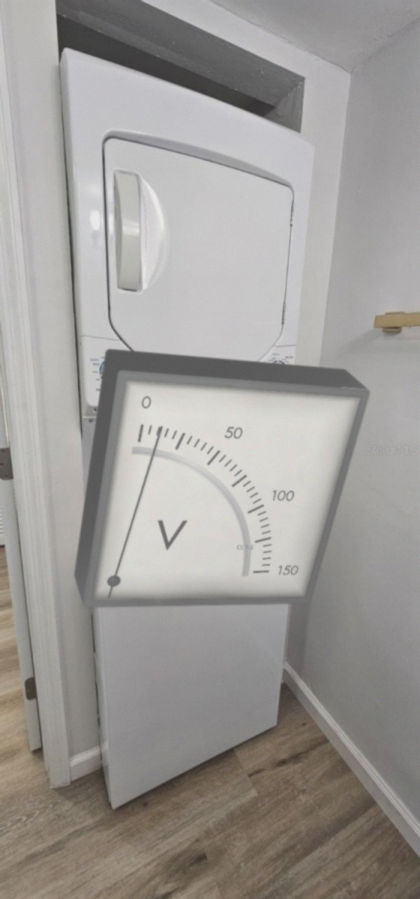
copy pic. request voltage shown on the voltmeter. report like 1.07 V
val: 10 V
